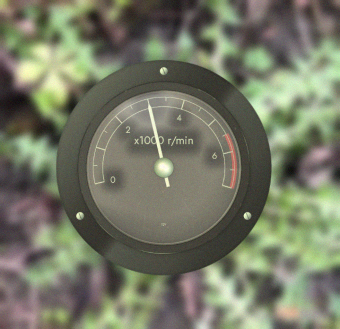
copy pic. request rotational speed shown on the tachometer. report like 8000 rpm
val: 3000 rpm
